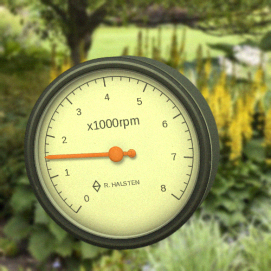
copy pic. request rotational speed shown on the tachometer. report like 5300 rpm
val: 1500 rpm
